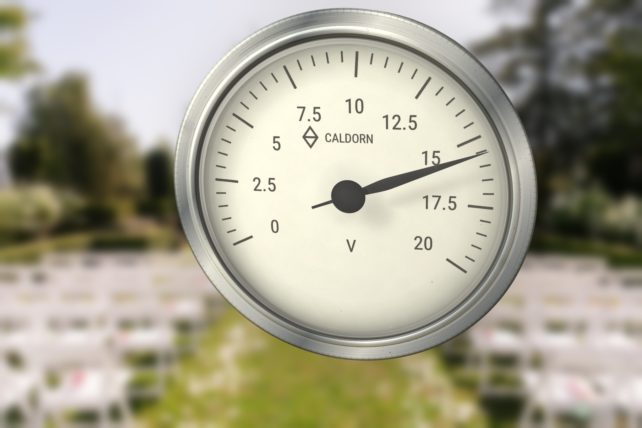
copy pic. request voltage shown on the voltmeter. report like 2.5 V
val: 15.5 V
